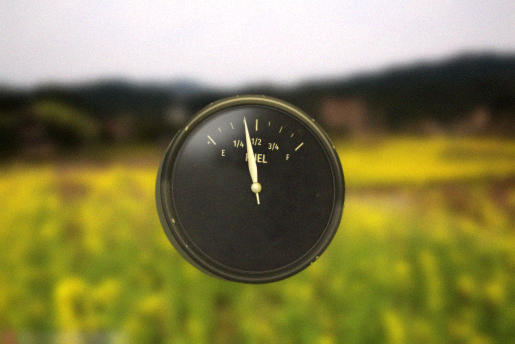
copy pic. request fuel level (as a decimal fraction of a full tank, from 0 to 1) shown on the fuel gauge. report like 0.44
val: 0.375
